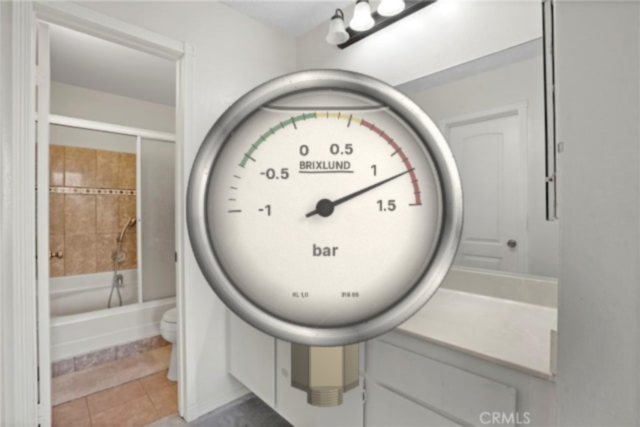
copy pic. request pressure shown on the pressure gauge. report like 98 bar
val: 1.2 bar
